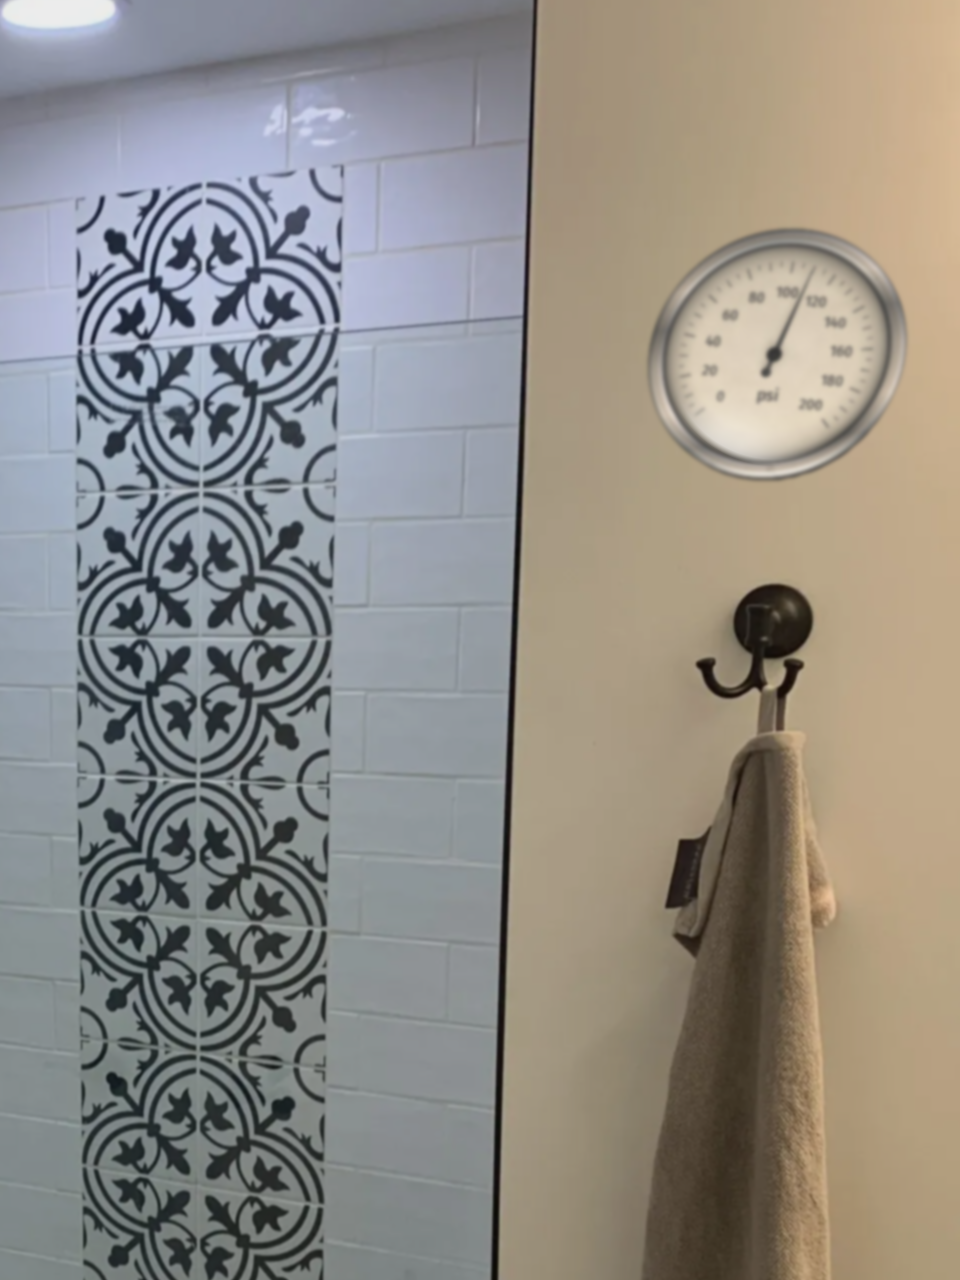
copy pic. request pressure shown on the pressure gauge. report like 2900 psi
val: 110 psi
